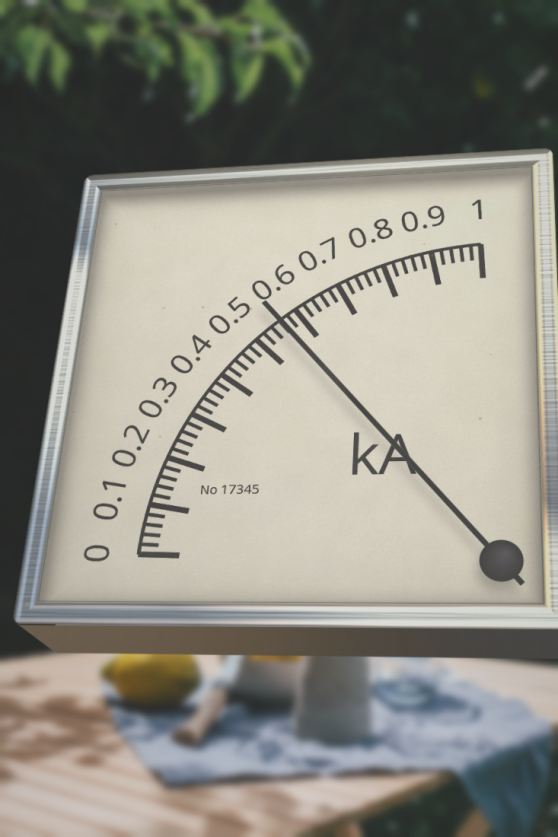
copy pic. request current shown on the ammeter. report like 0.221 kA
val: 0.56 kA
